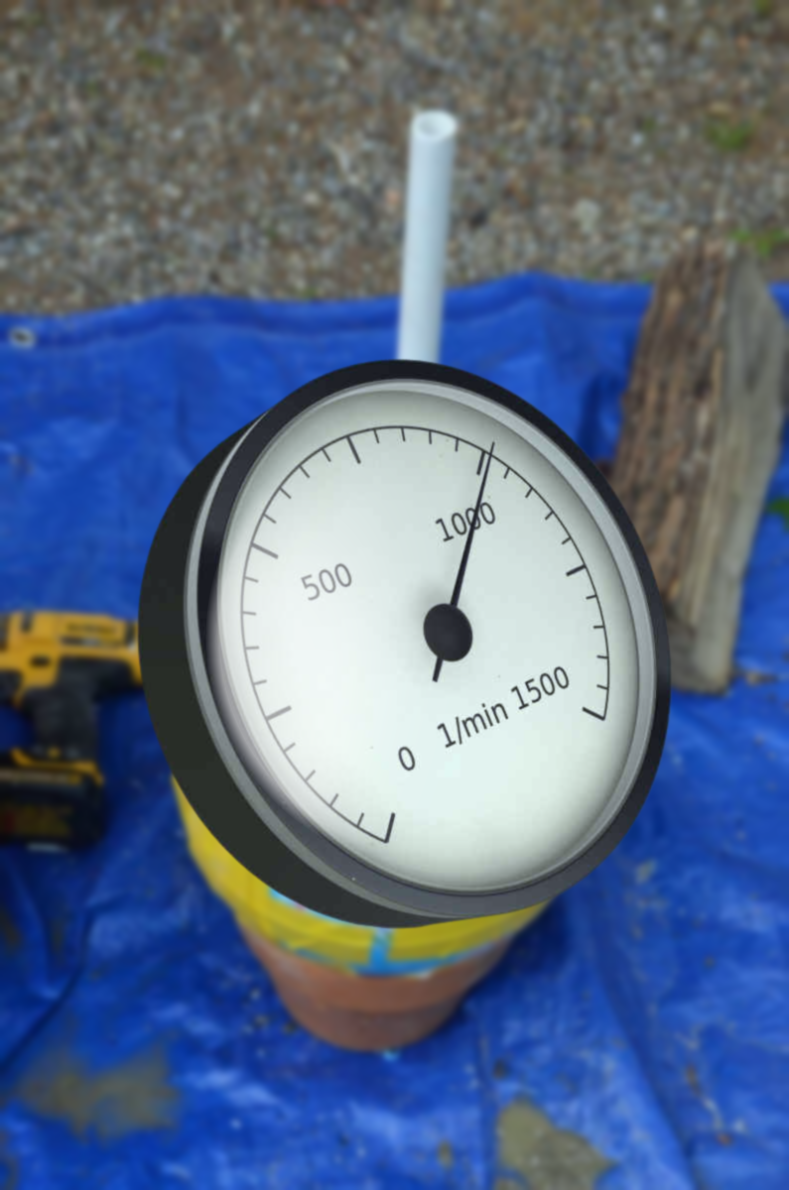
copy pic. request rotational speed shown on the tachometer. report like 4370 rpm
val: 1000 rpm
